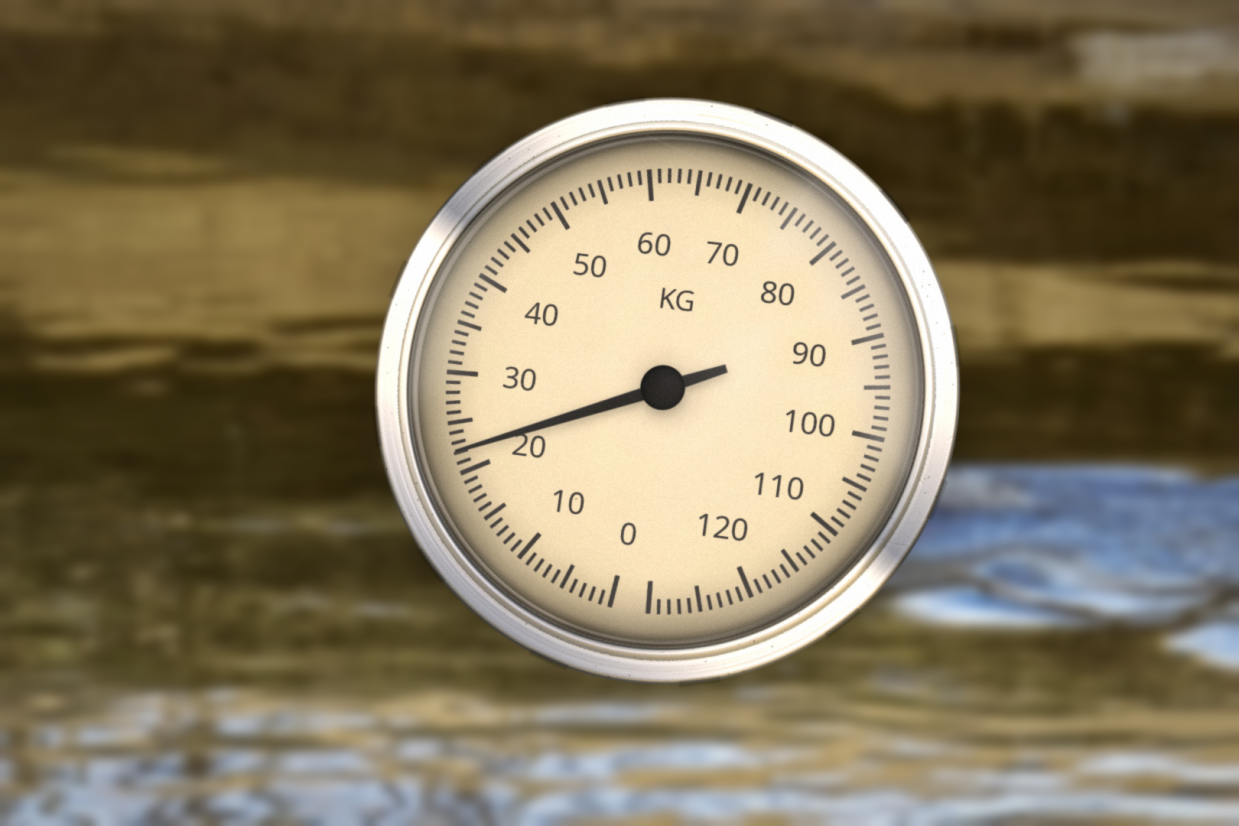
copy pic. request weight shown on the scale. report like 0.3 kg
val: 22 kg
